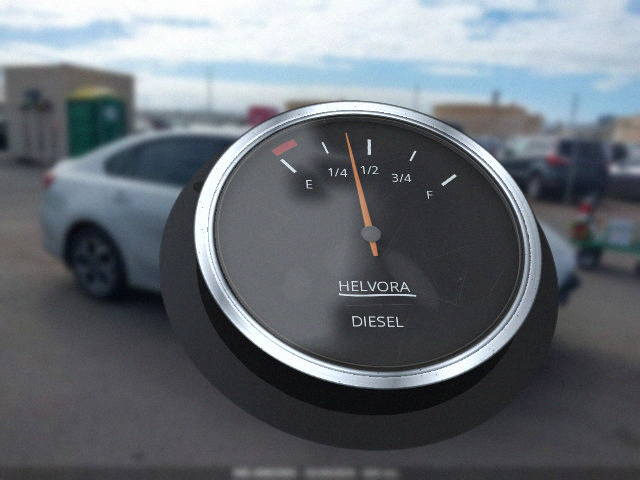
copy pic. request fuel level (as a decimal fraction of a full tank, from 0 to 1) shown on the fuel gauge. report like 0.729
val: 0.375
